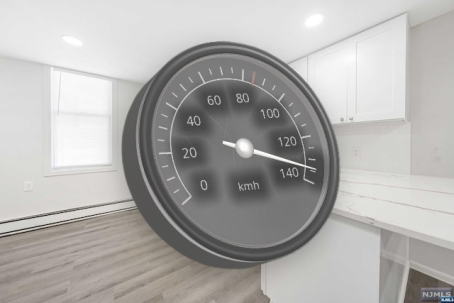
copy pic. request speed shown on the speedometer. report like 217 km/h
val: 135 km/h
